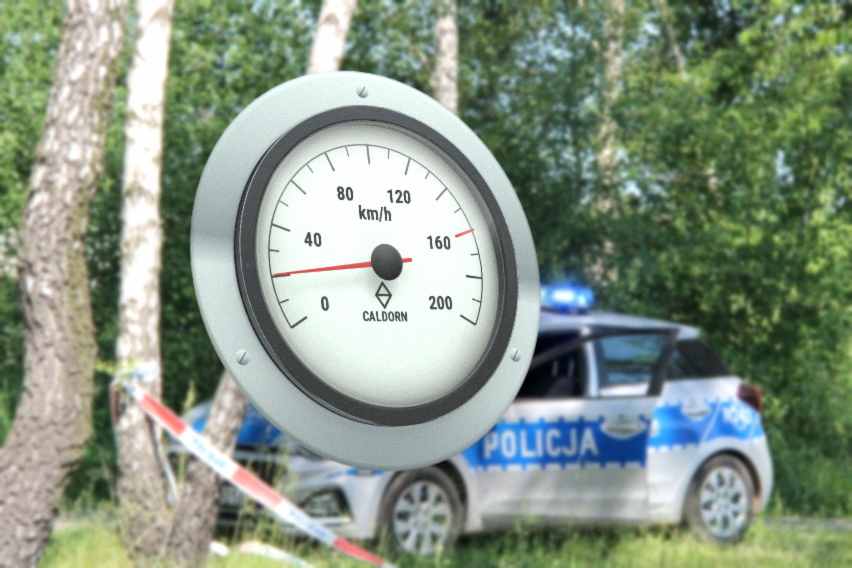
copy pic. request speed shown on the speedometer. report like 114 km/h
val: 20 km/h
